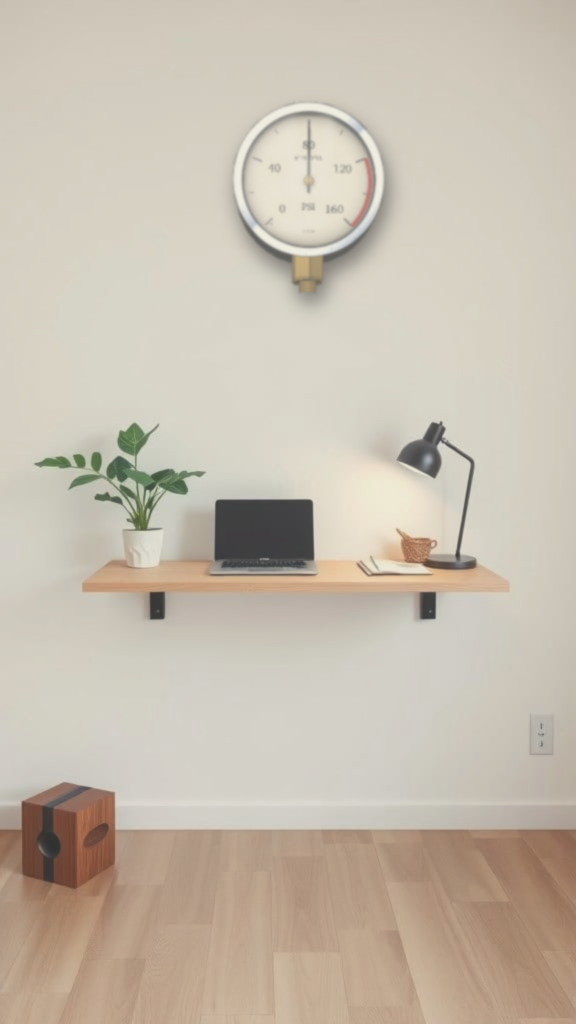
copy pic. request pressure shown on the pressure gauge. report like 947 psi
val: 80 psi
